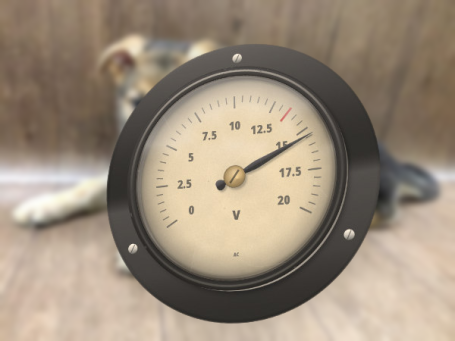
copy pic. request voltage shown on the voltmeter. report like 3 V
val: 15.5 V
